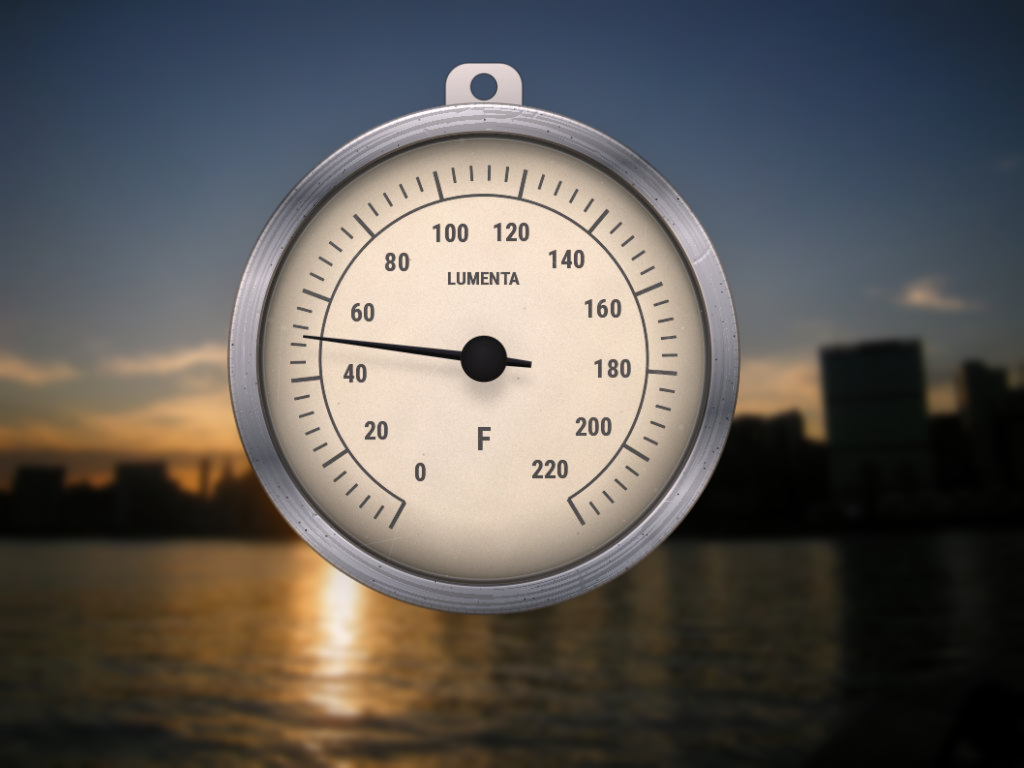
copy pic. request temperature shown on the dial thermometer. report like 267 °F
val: 50 °F
